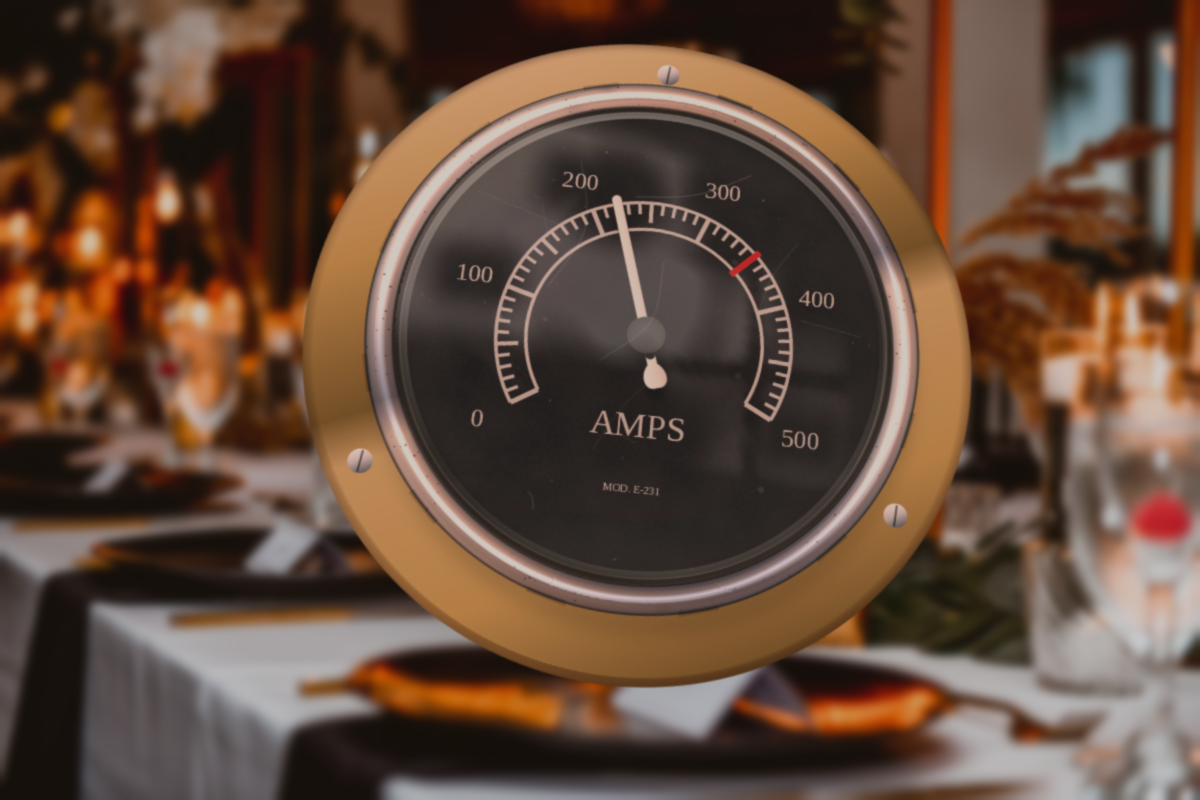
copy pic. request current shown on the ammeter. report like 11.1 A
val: 220 A
